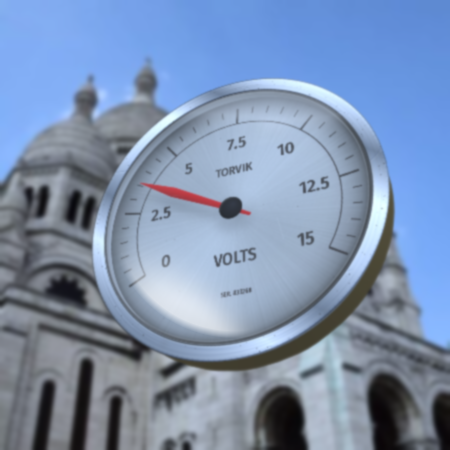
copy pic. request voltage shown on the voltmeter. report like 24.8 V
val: 3.5 V
